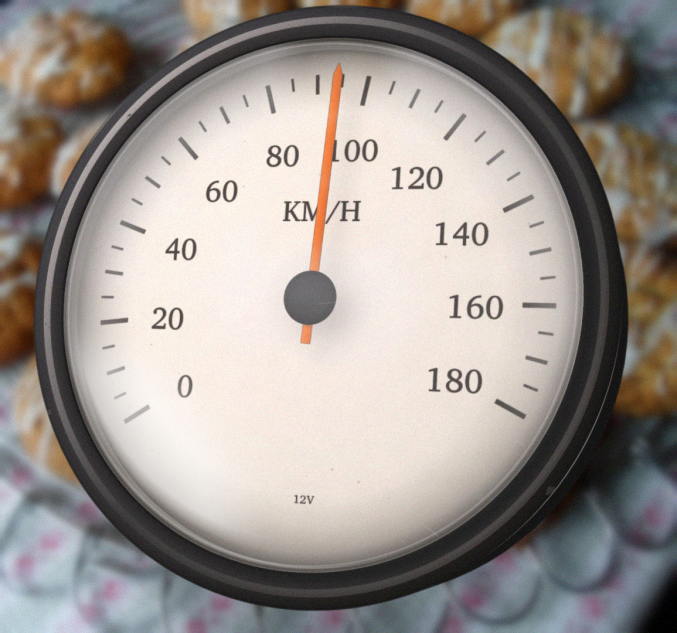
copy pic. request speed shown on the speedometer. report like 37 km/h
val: 95 km/h
